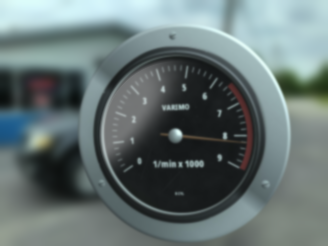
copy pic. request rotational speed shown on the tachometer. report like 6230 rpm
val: 8200 rpm
